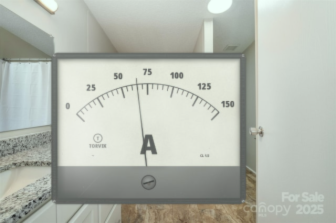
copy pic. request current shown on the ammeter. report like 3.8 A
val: 65 A
